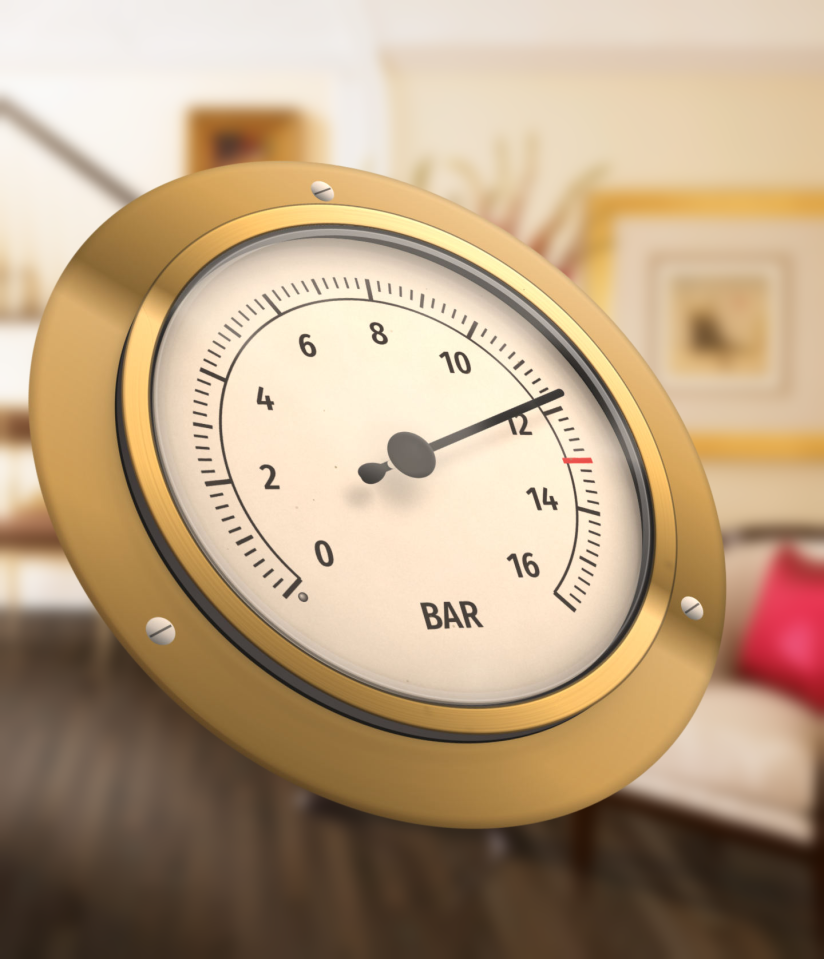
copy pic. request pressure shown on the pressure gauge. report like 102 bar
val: 11.8 bar
